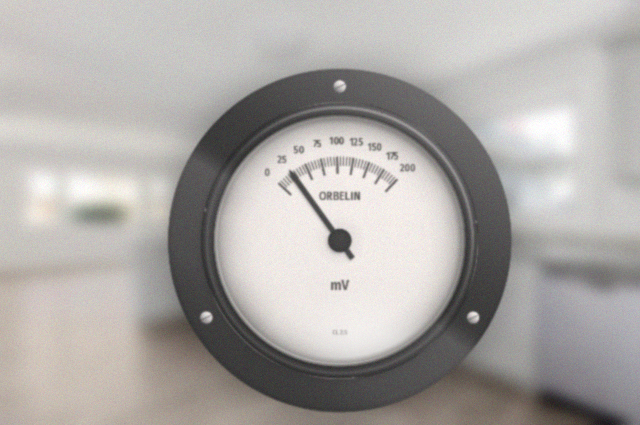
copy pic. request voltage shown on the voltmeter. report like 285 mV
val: 25 mV
